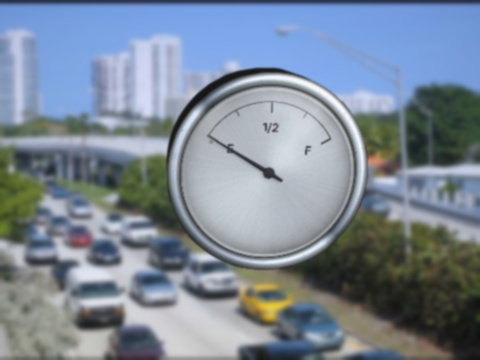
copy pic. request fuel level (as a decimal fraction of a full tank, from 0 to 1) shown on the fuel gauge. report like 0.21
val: 0
